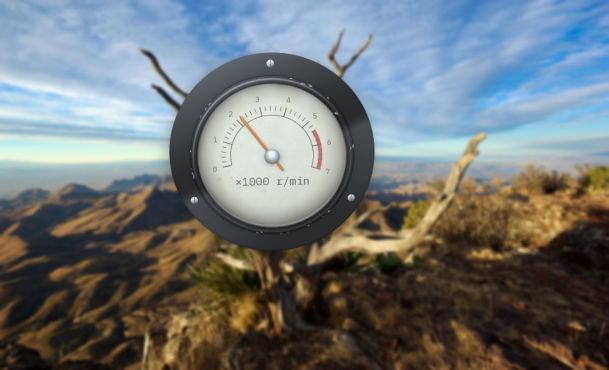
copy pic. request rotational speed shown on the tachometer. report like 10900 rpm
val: 2200 rpm
